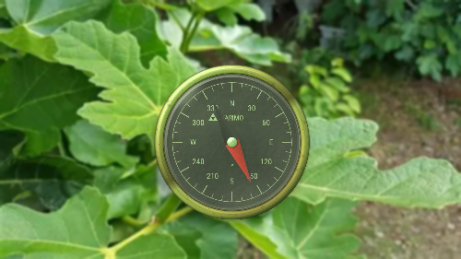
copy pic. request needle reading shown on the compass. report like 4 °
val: 155 °
